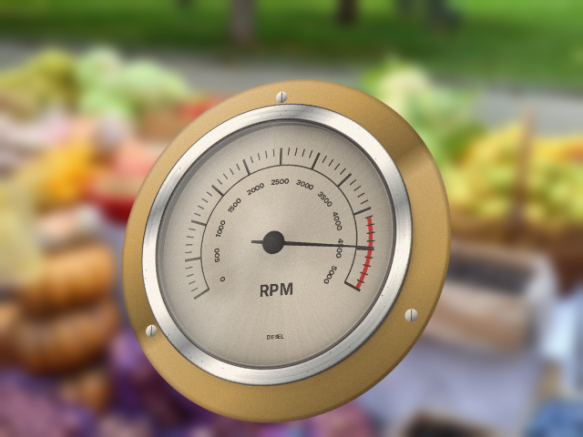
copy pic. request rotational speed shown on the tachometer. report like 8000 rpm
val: 4500 rpm
